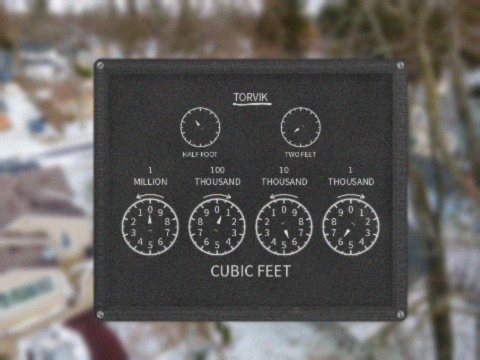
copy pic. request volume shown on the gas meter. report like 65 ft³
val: 5600 ft³
